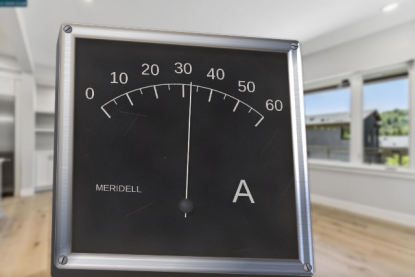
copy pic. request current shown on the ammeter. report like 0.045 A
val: 32.5 A
